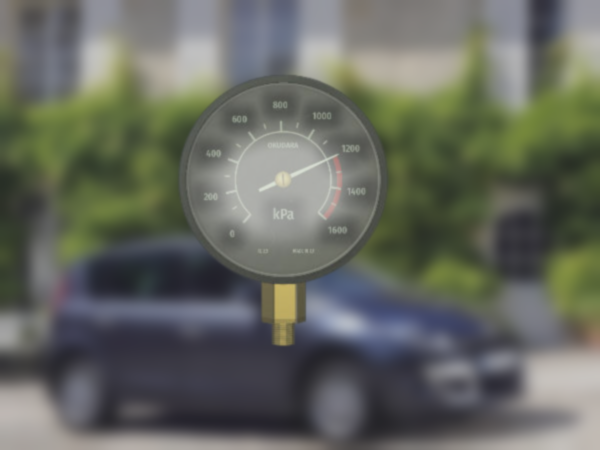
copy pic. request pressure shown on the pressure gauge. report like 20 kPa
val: 1200 kPa
